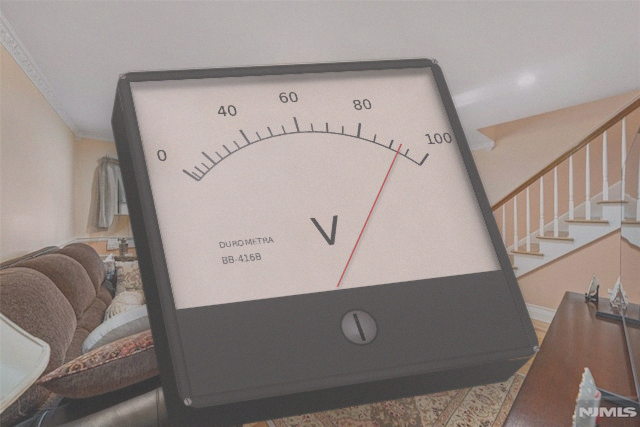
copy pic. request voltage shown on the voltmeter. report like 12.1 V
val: 92.5 V
